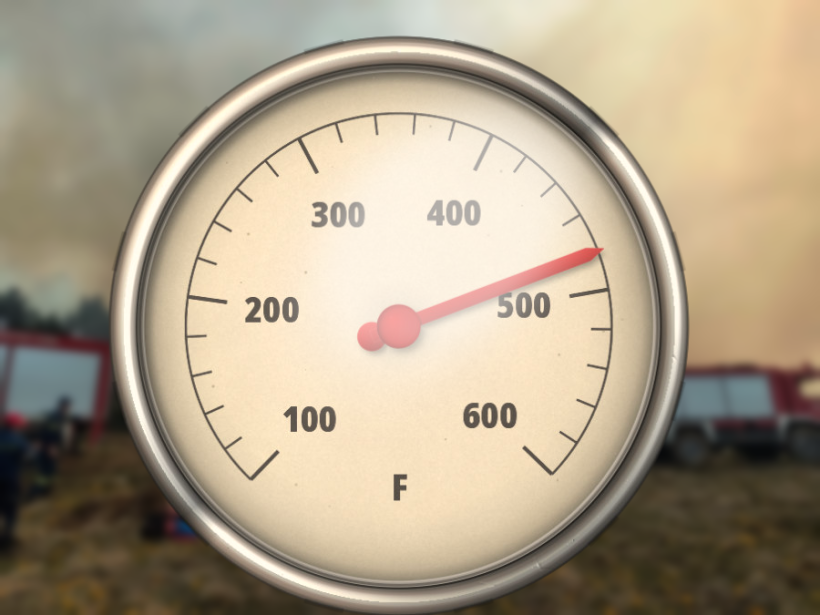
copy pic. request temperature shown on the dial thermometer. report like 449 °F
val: 480 °F
